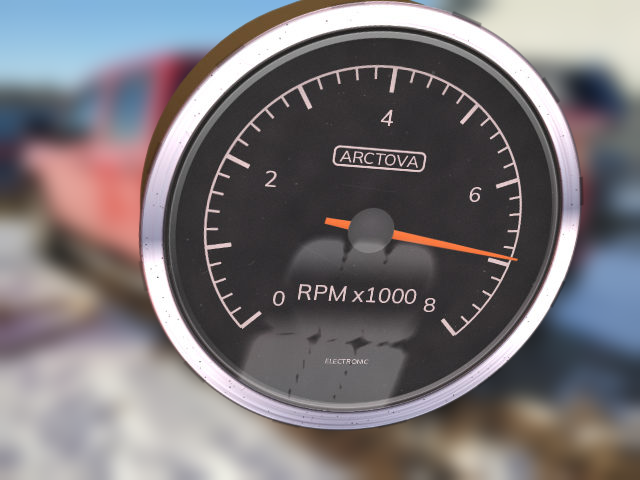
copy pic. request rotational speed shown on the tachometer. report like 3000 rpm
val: 6900 rpm
